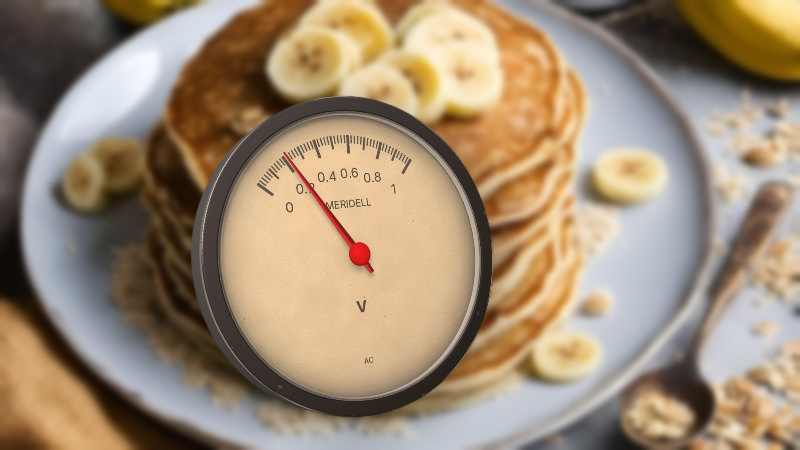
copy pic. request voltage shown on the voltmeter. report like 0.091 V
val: 0.2 V
